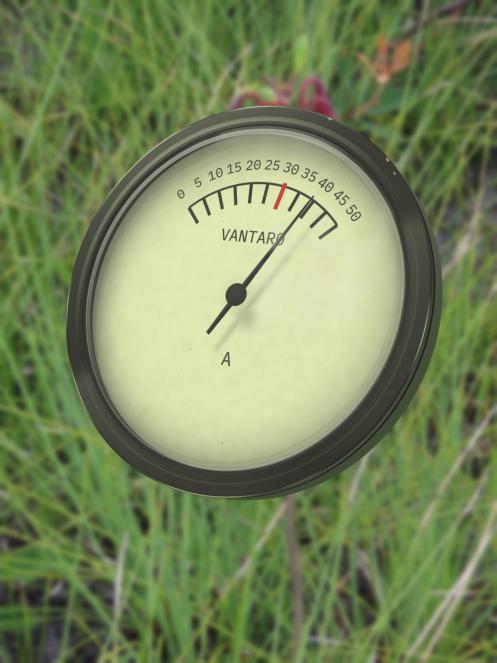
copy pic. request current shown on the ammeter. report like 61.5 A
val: 40 A
